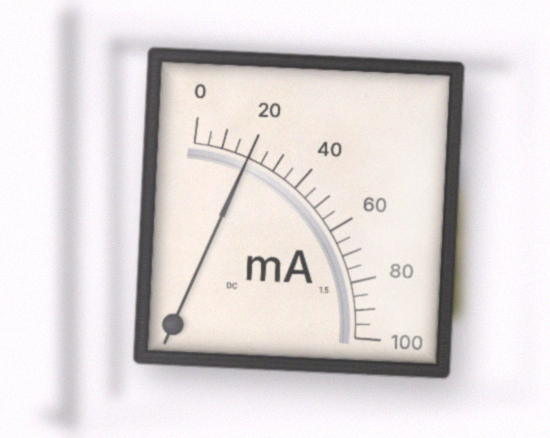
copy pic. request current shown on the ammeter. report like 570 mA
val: 20 mA
